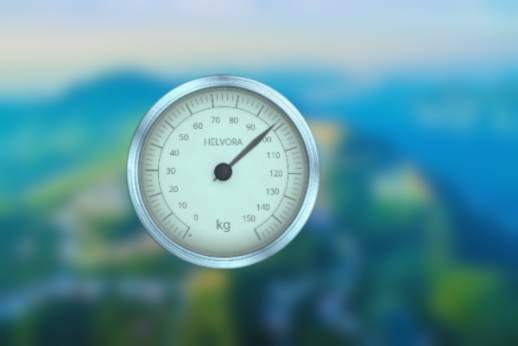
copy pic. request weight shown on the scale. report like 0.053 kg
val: 98 kg
